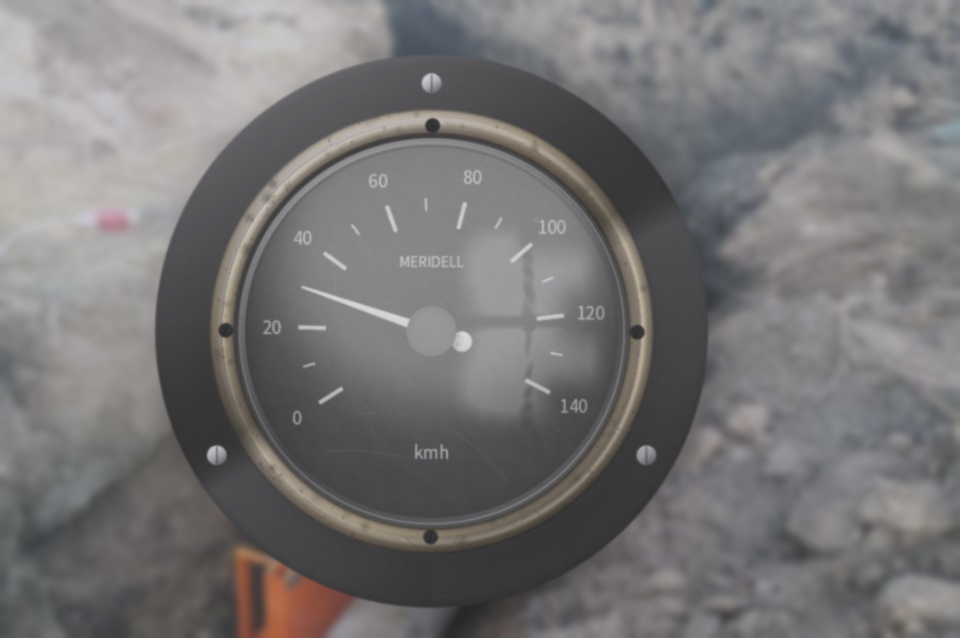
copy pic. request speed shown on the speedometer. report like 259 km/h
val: 30 km/h
